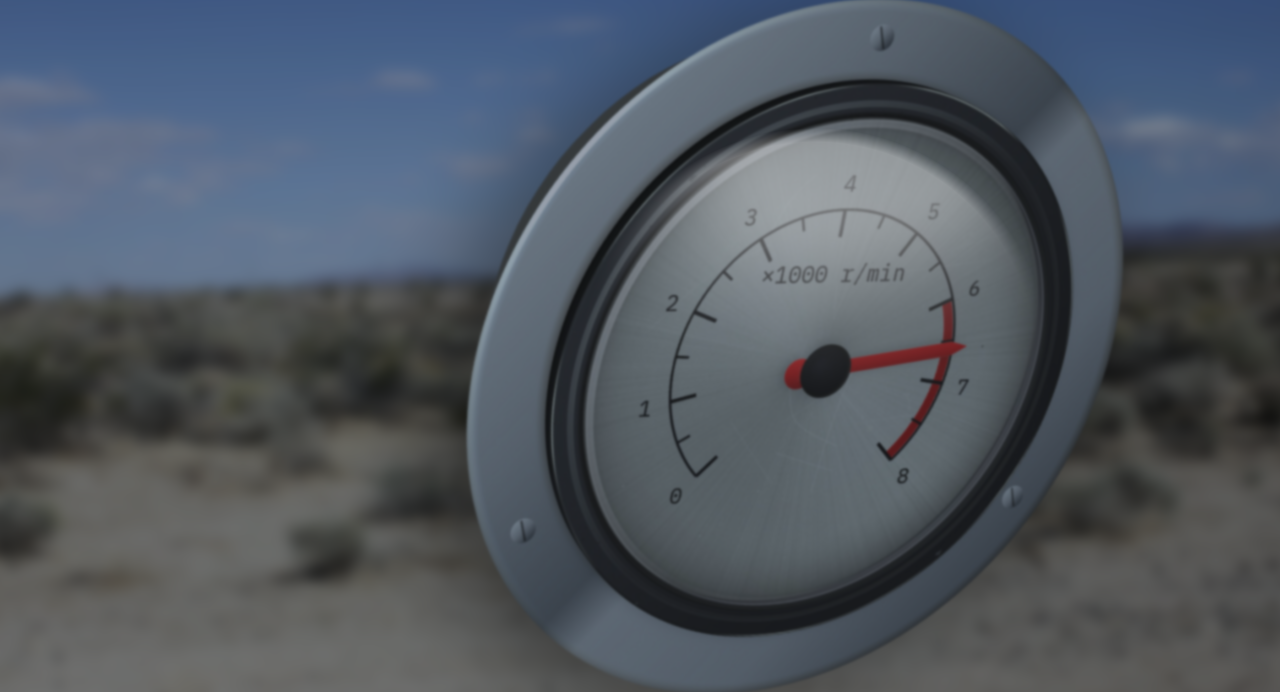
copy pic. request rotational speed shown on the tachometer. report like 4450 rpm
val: 6500 rpm
